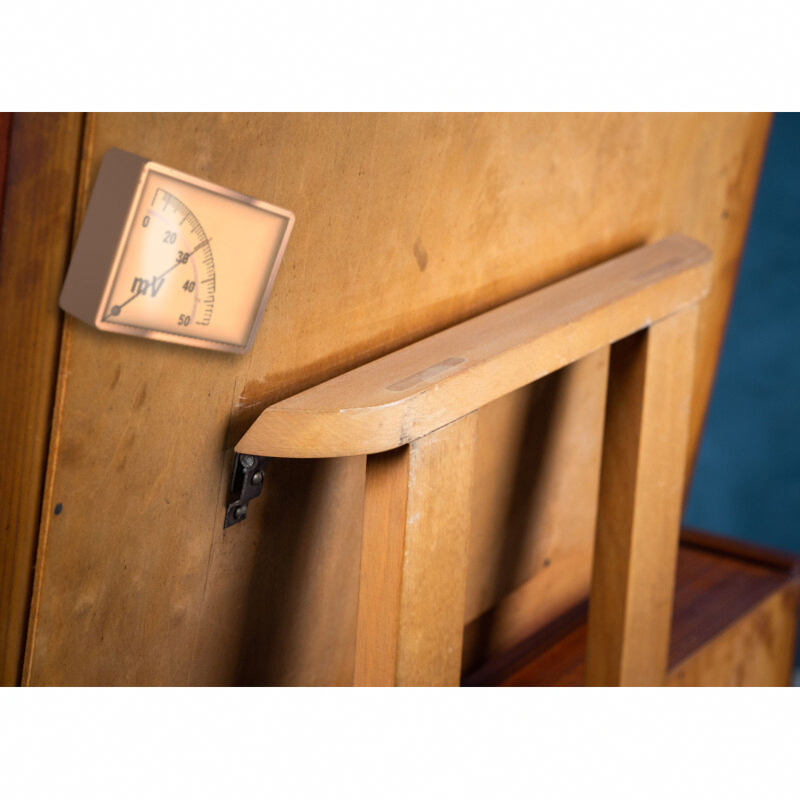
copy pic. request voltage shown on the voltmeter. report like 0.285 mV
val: 30 mV
